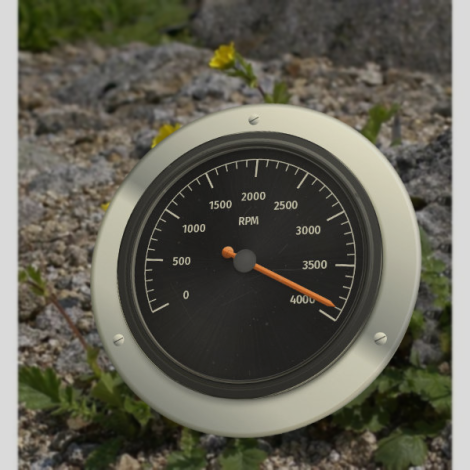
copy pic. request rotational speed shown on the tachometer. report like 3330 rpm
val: 3900 rpm
